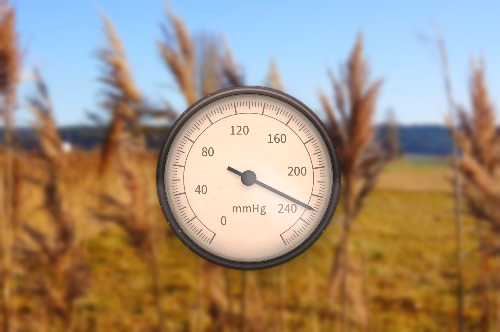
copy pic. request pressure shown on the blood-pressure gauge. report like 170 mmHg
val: 230 mmHg
